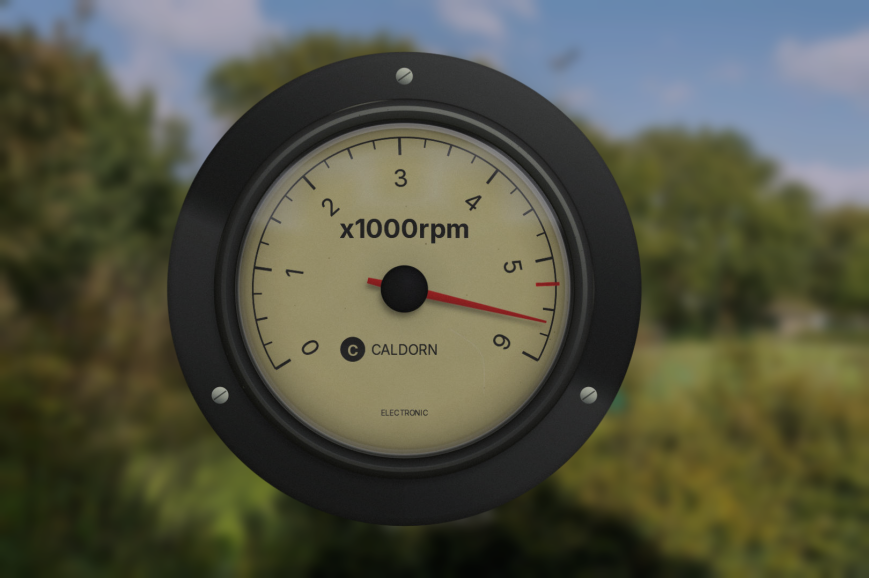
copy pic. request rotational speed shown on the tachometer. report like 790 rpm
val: 5625 rpm
